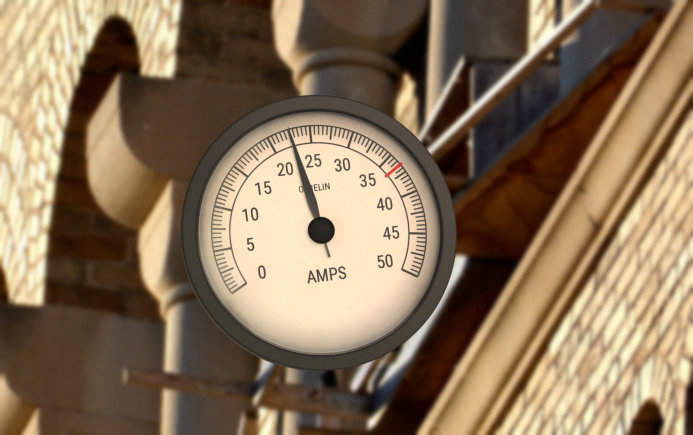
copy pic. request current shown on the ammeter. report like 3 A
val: 22.5 A
